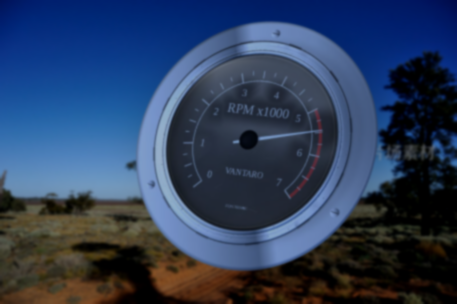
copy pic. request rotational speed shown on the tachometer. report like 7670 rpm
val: 5500 rpm
